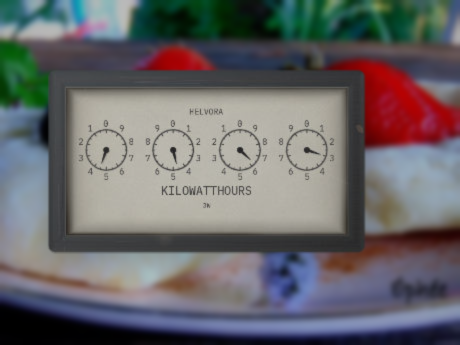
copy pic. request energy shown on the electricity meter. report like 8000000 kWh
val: 4463 kWh
